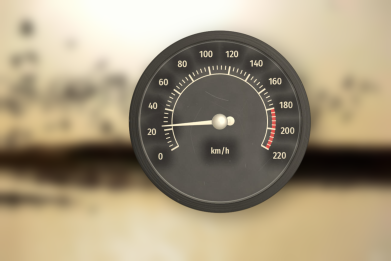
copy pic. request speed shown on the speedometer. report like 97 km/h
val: 24 km/h
